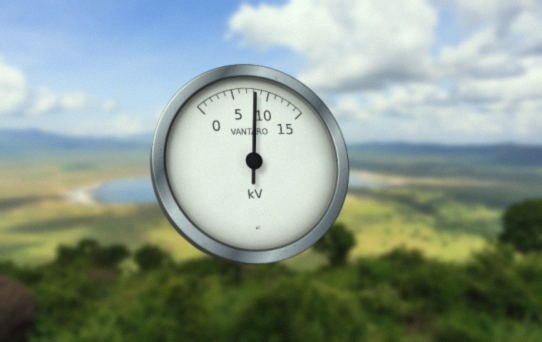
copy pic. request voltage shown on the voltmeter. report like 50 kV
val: 8 kV
